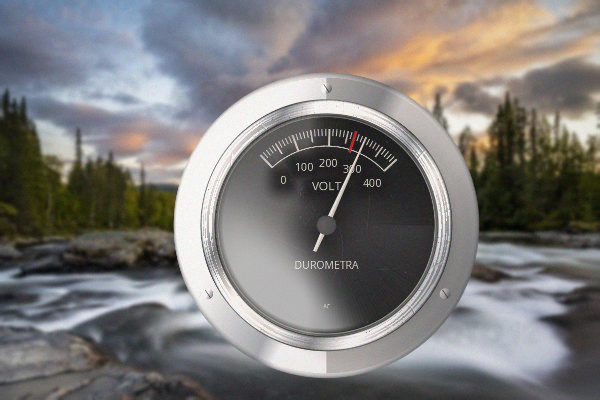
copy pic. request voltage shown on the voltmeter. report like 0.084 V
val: 300 V
